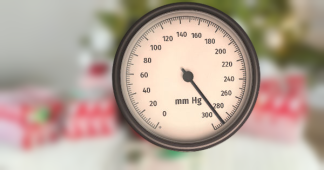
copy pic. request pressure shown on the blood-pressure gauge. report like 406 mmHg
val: 290 mmHg
